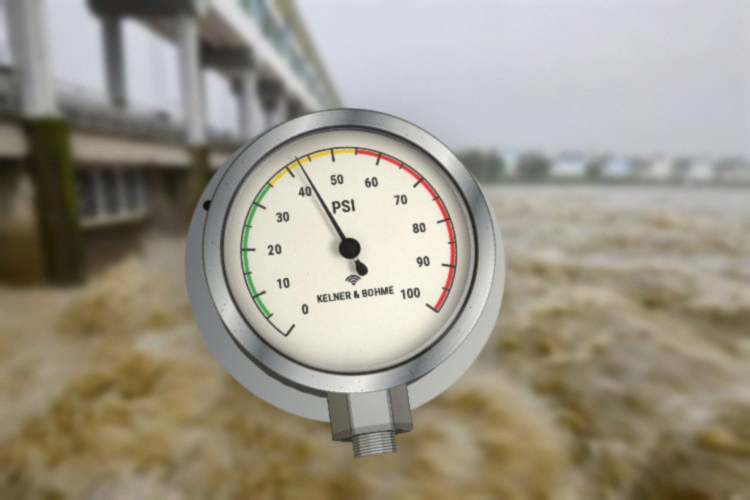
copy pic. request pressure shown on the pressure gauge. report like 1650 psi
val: 42.5 psi
